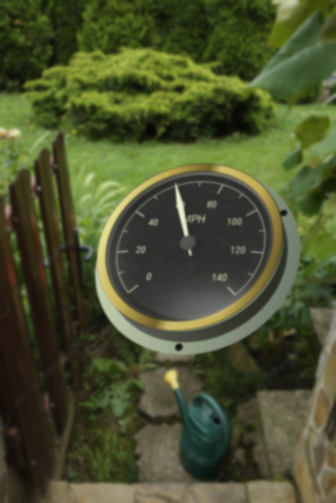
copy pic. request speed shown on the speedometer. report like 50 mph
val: 60 mph
